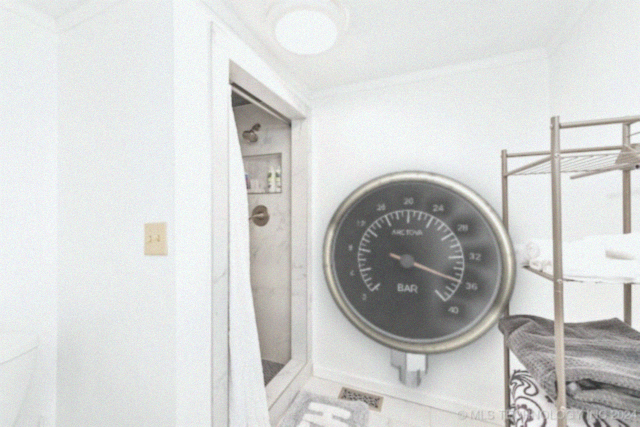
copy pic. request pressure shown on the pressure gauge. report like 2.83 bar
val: 36 bar
